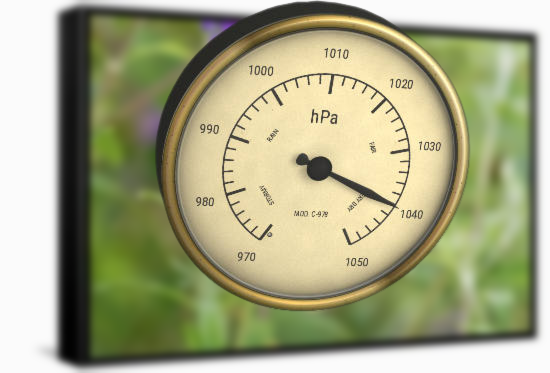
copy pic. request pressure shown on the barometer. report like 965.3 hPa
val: 1040 hPa
